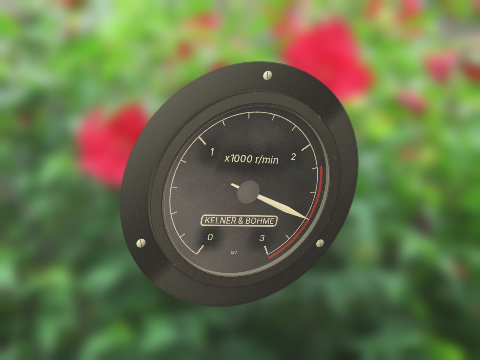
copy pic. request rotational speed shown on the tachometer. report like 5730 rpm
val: 2600 rpm
